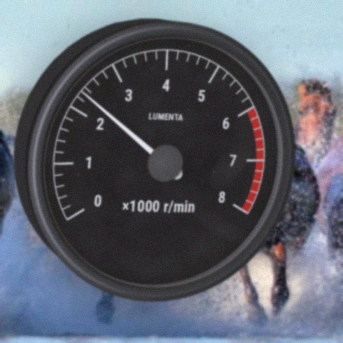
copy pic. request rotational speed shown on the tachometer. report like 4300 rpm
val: 2300 rpm
